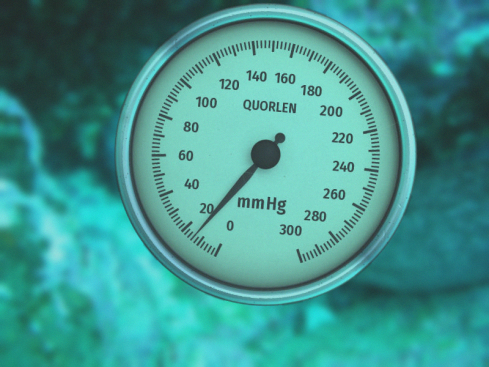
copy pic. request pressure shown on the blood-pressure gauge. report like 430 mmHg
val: 14 mmHg
